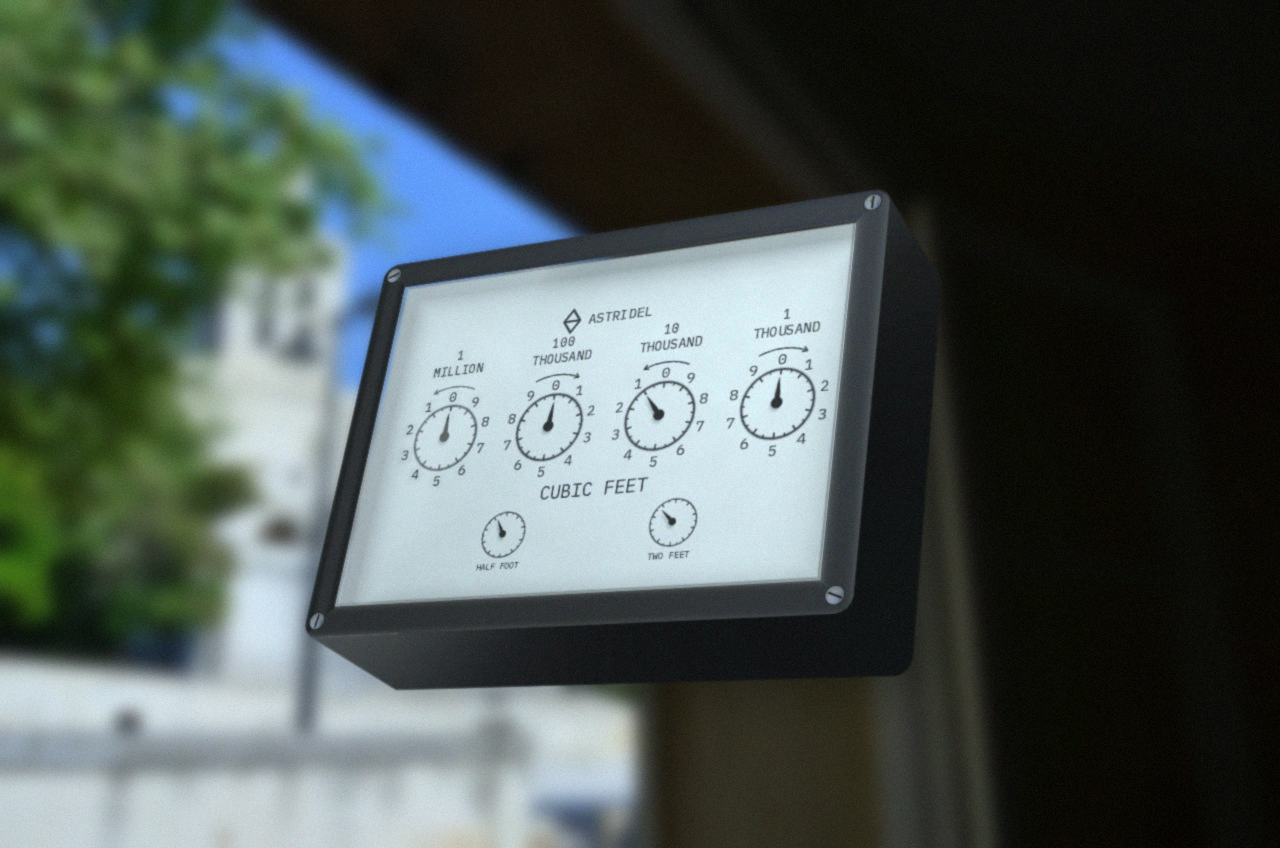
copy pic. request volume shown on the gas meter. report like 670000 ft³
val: 1000 ft³
